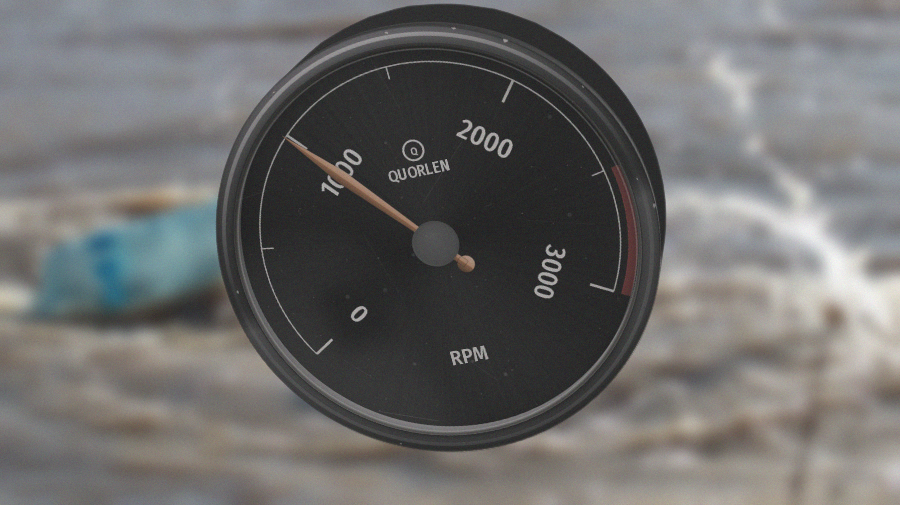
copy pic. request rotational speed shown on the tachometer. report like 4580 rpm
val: 1000 rpm
